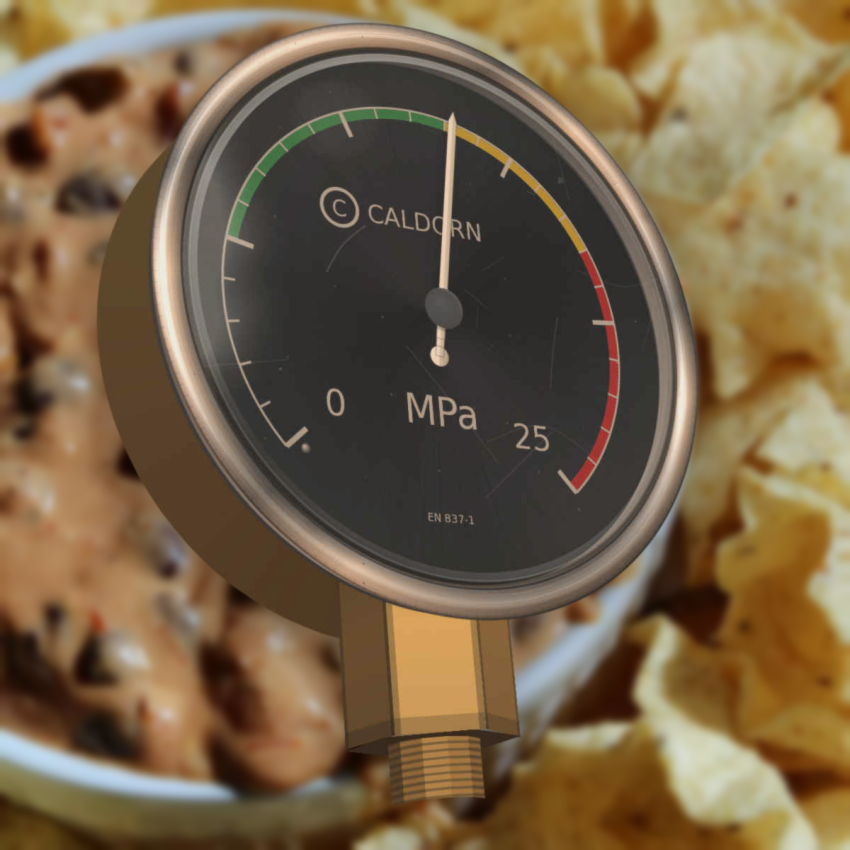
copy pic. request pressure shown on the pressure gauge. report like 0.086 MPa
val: 13 MPa
